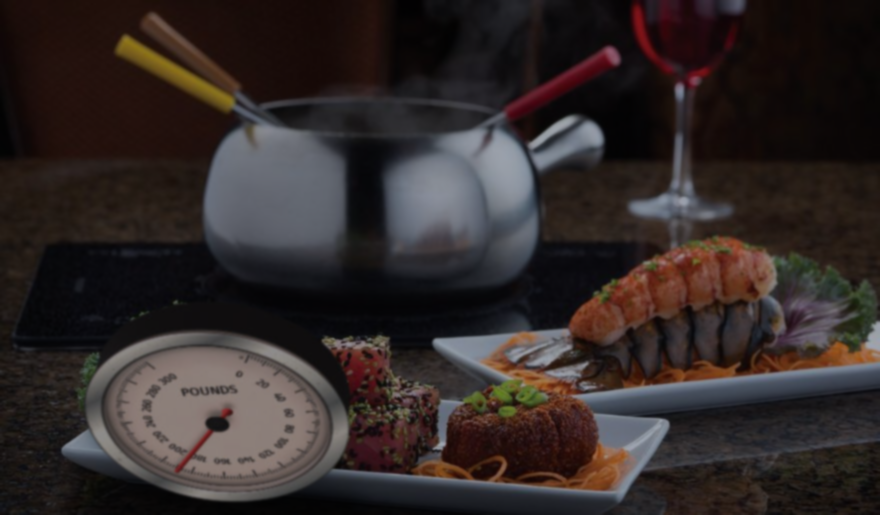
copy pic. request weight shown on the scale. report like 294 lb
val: 190 lb
